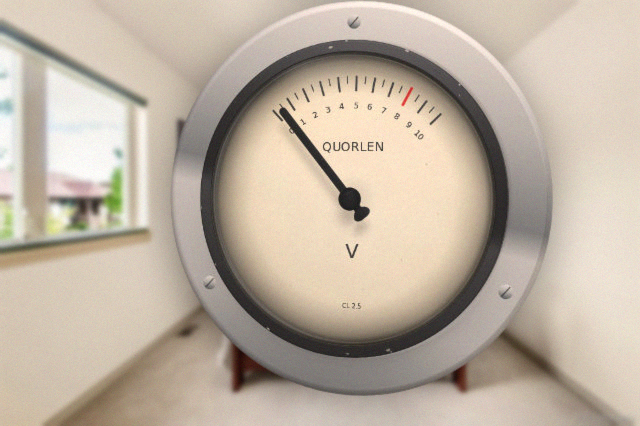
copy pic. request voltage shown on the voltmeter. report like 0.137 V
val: 0.5 V
